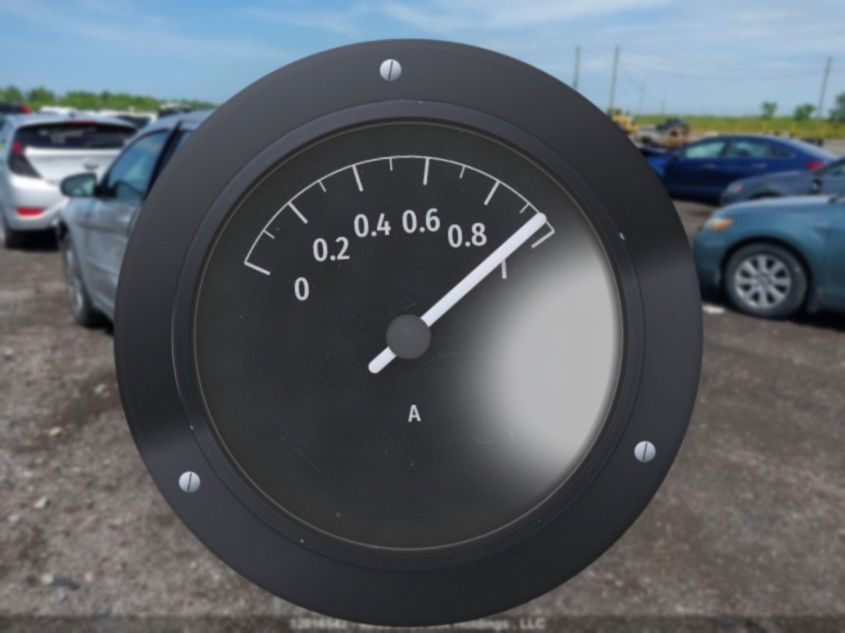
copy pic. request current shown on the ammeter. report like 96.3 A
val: 0.95 A
